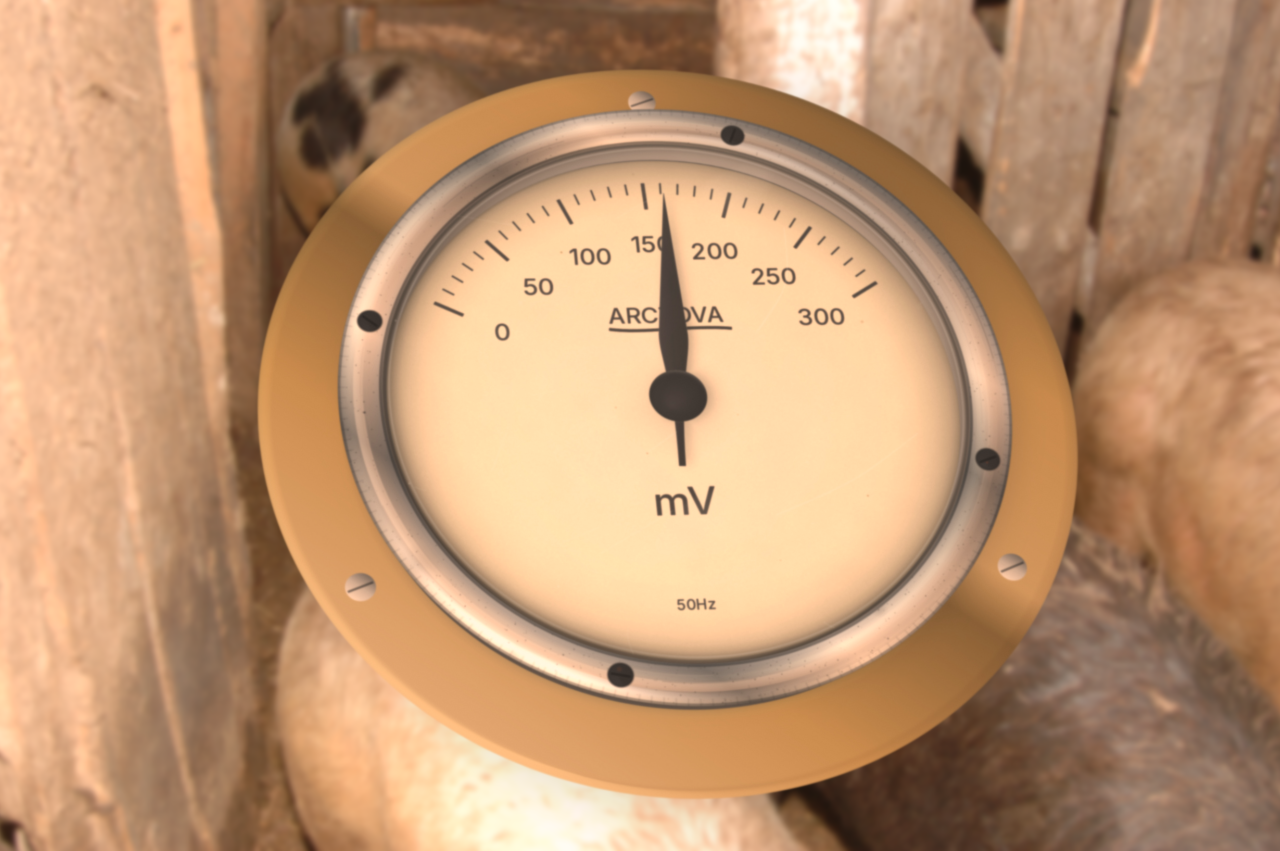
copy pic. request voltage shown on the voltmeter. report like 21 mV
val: 160 mV
